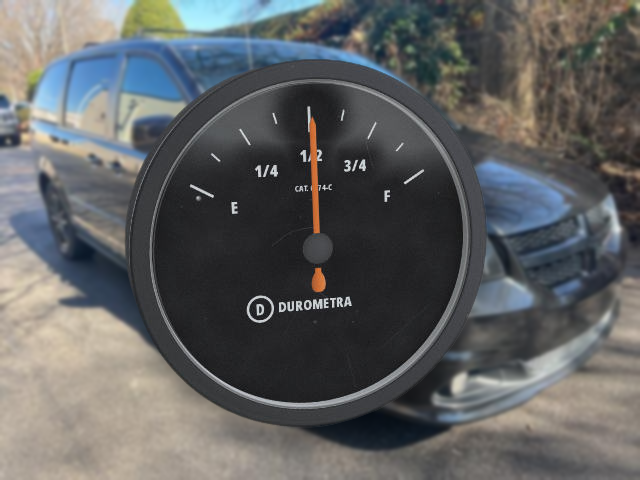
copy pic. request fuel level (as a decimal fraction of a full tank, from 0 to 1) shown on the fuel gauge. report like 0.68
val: 0.5
